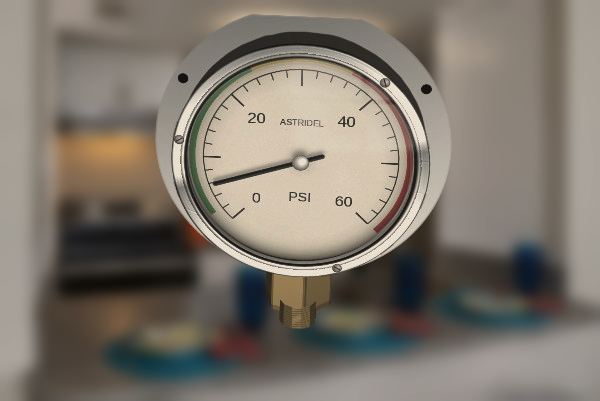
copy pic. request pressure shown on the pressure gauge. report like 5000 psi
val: 6 psi
